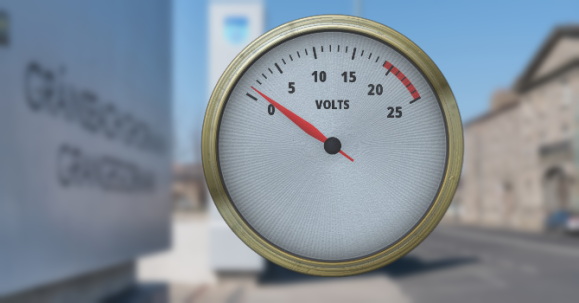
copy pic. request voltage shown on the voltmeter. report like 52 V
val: 1 V
